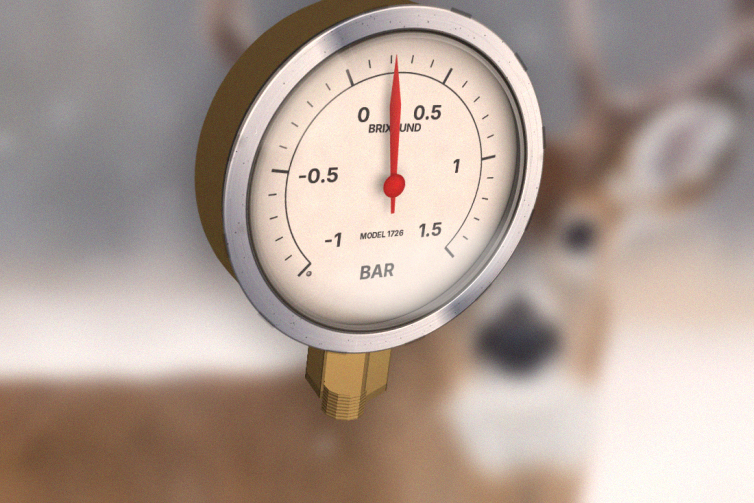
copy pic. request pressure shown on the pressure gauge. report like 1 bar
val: 0.2 bar
